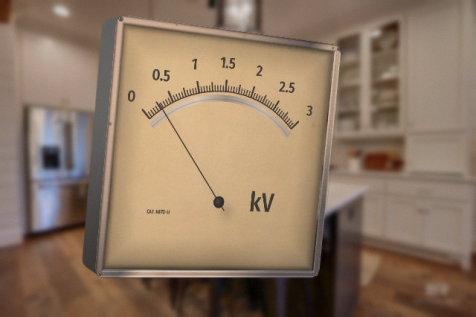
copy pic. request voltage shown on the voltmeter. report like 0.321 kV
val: 0.25 kV
